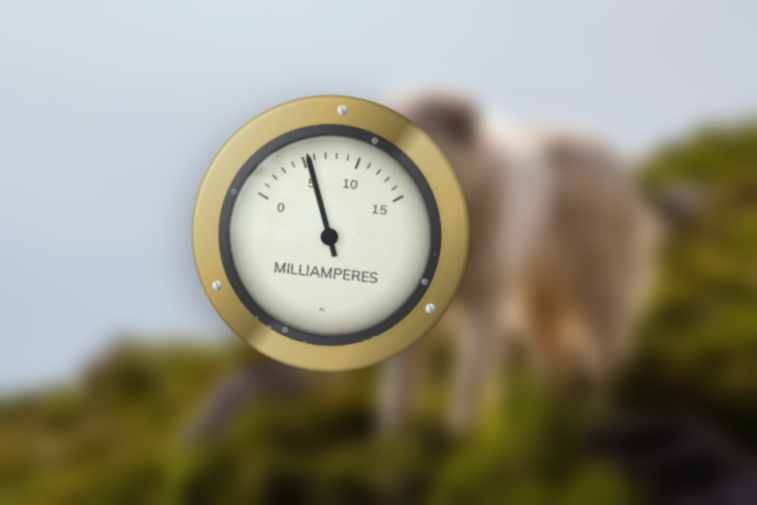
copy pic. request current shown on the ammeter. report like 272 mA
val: 5.5 mA
